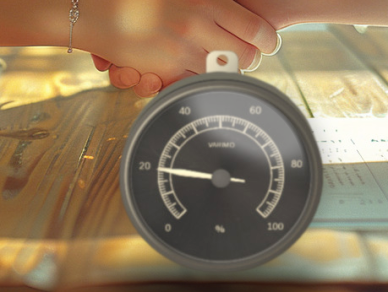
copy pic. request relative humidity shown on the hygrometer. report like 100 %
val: 20 %
